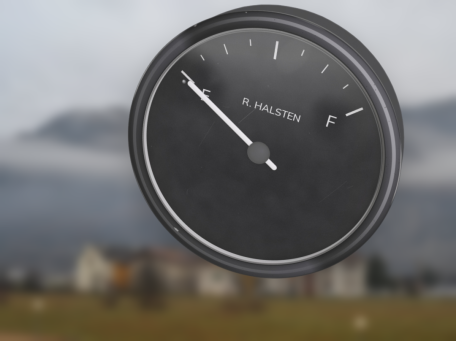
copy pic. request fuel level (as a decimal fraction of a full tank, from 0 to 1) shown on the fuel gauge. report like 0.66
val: 0
